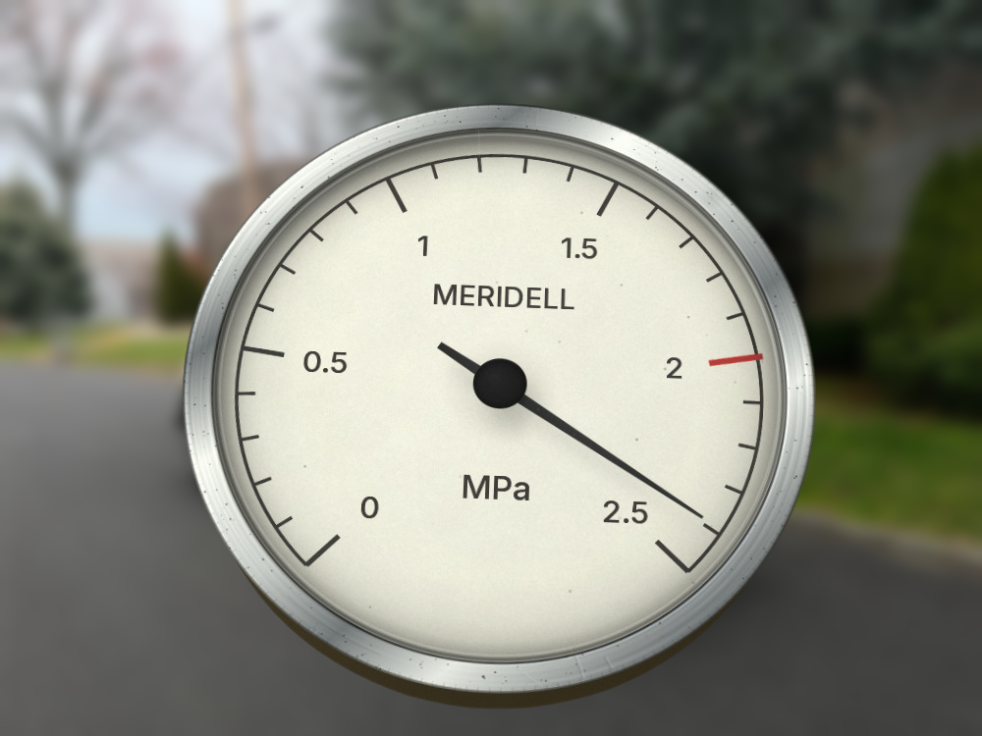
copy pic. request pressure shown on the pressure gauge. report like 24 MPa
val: 2.4 MPa
